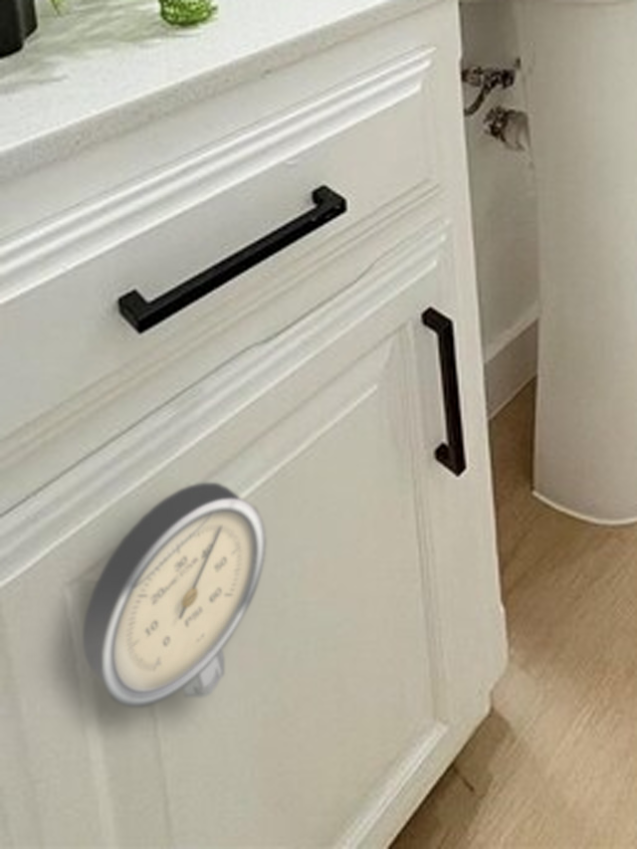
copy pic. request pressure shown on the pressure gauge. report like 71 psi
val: 40 psi
